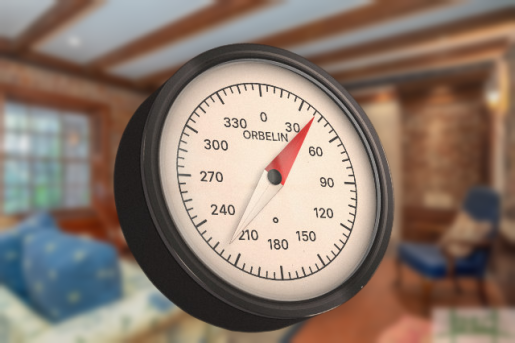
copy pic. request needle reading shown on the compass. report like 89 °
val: 40 °
